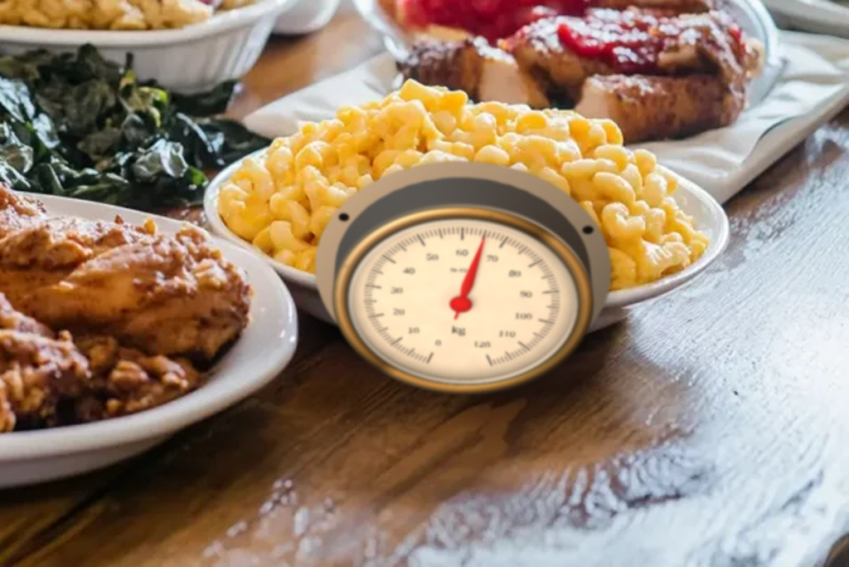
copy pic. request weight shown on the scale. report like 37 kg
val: 65 kg
